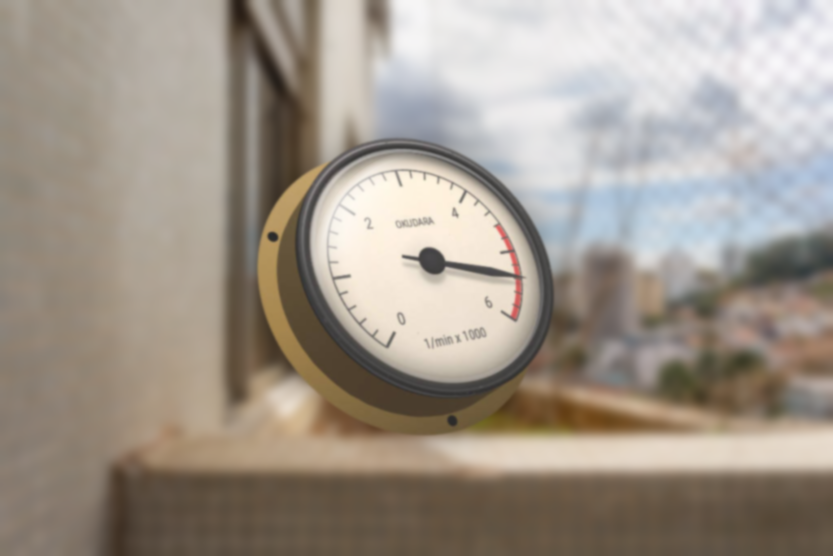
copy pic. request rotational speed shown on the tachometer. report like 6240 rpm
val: 5400 rpm
